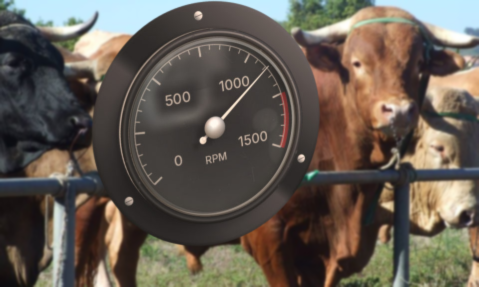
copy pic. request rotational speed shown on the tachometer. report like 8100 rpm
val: 1100 rpm
